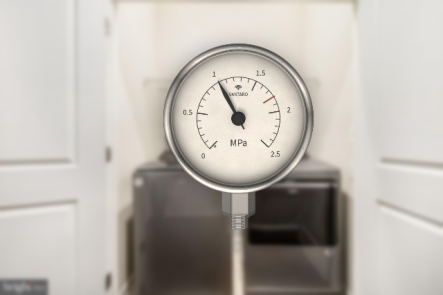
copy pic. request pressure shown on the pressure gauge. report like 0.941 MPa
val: 1 MPa
